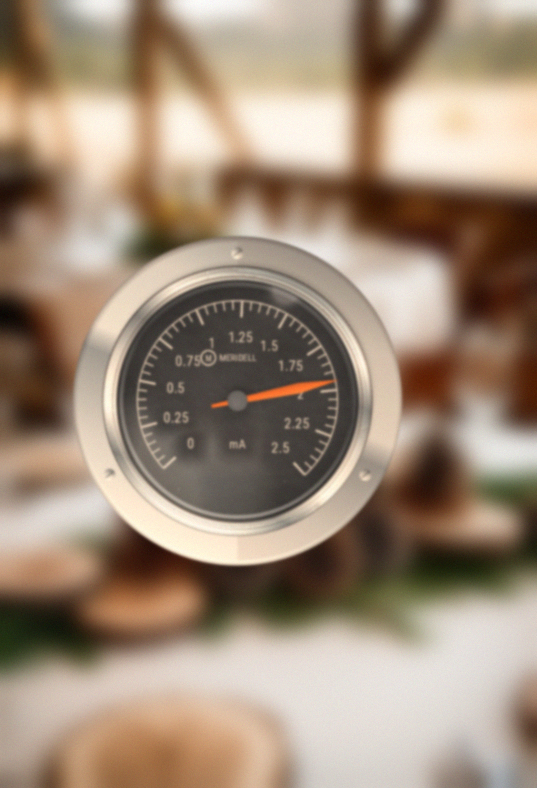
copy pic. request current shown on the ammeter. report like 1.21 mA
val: 1.95 mA
